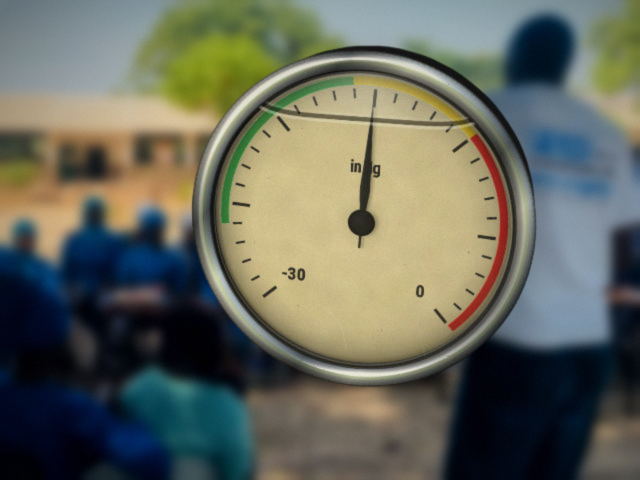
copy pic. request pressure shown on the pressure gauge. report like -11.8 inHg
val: -15 inHg
